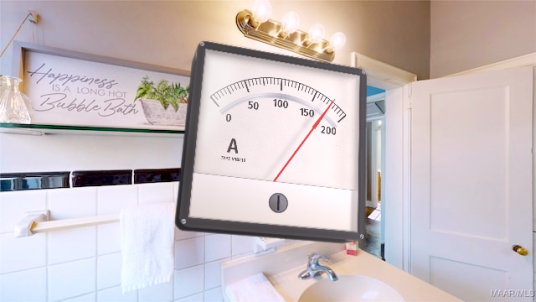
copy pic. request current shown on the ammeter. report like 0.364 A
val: 175 A
